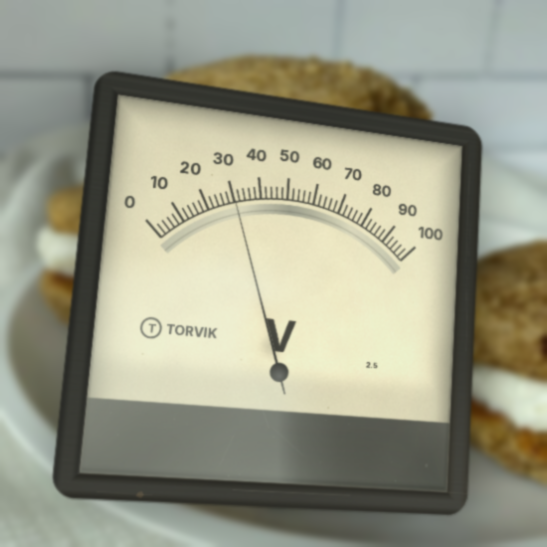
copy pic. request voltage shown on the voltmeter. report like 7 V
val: 30 V
